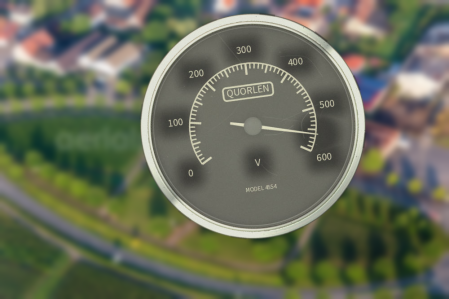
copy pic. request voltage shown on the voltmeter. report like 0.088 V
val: 560 V
